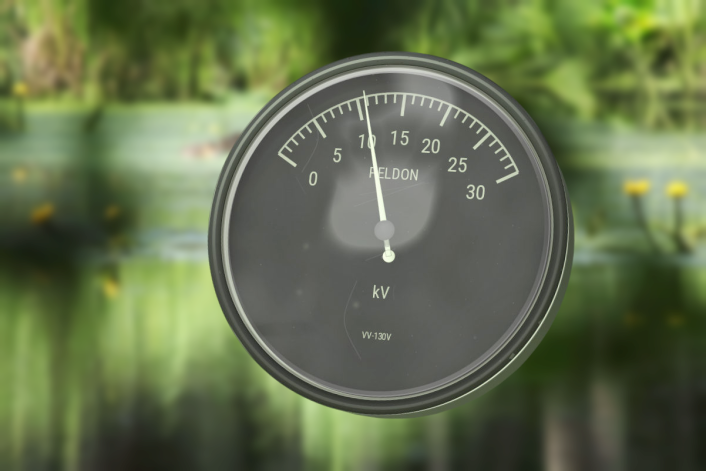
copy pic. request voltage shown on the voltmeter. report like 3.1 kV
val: 11 kV
